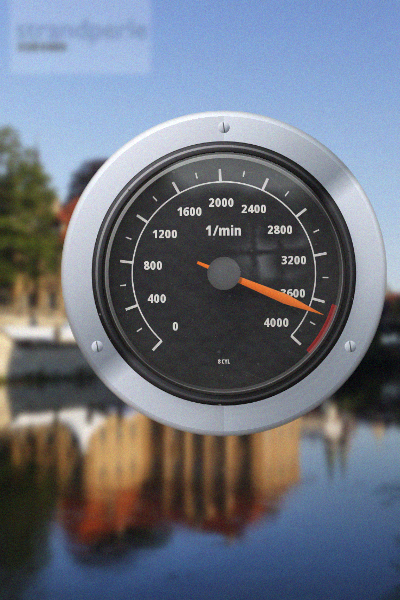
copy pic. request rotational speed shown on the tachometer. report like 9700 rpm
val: 3700 rpm
